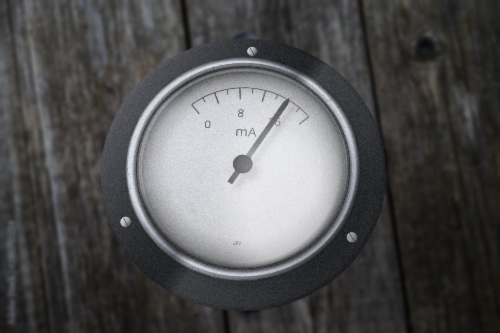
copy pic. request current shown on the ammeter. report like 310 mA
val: 16 mA
